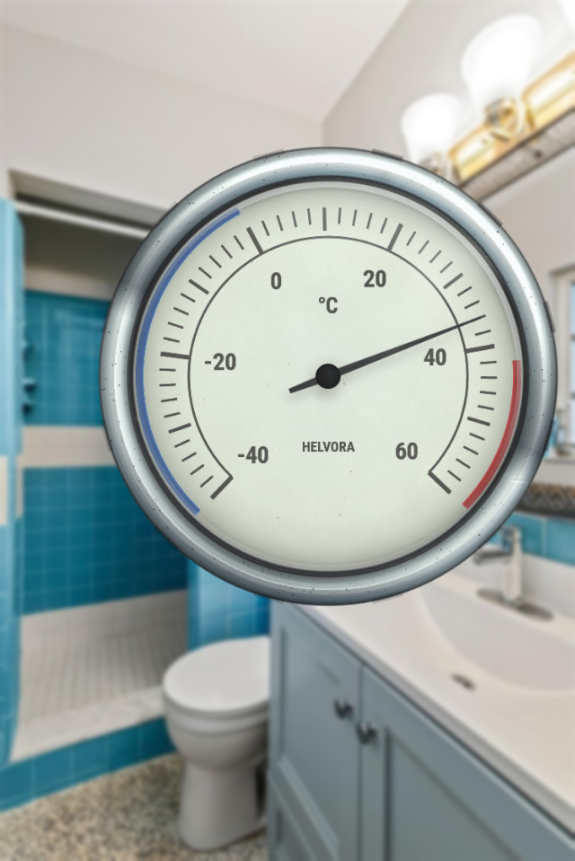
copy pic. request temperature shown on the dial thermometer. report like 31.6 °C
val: 36 °C
